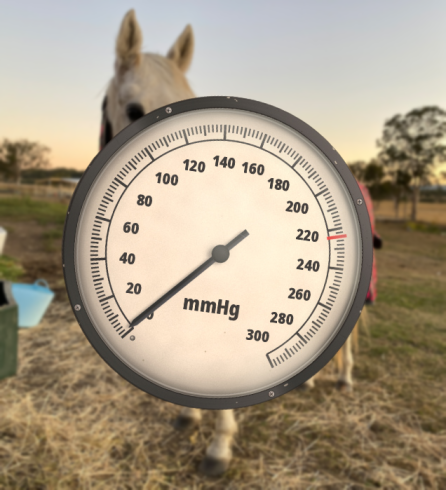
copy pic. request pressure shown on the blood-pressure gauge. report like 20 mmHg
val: 2 mmHg
